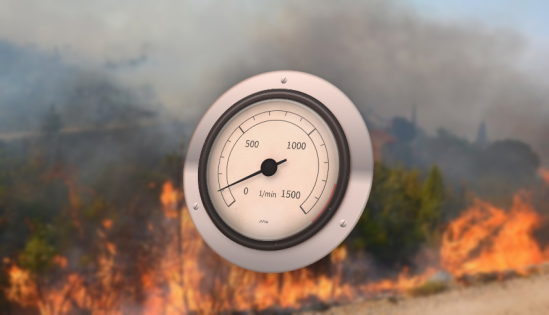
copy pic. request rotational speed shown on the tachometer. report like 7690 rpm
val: 100 rpm
